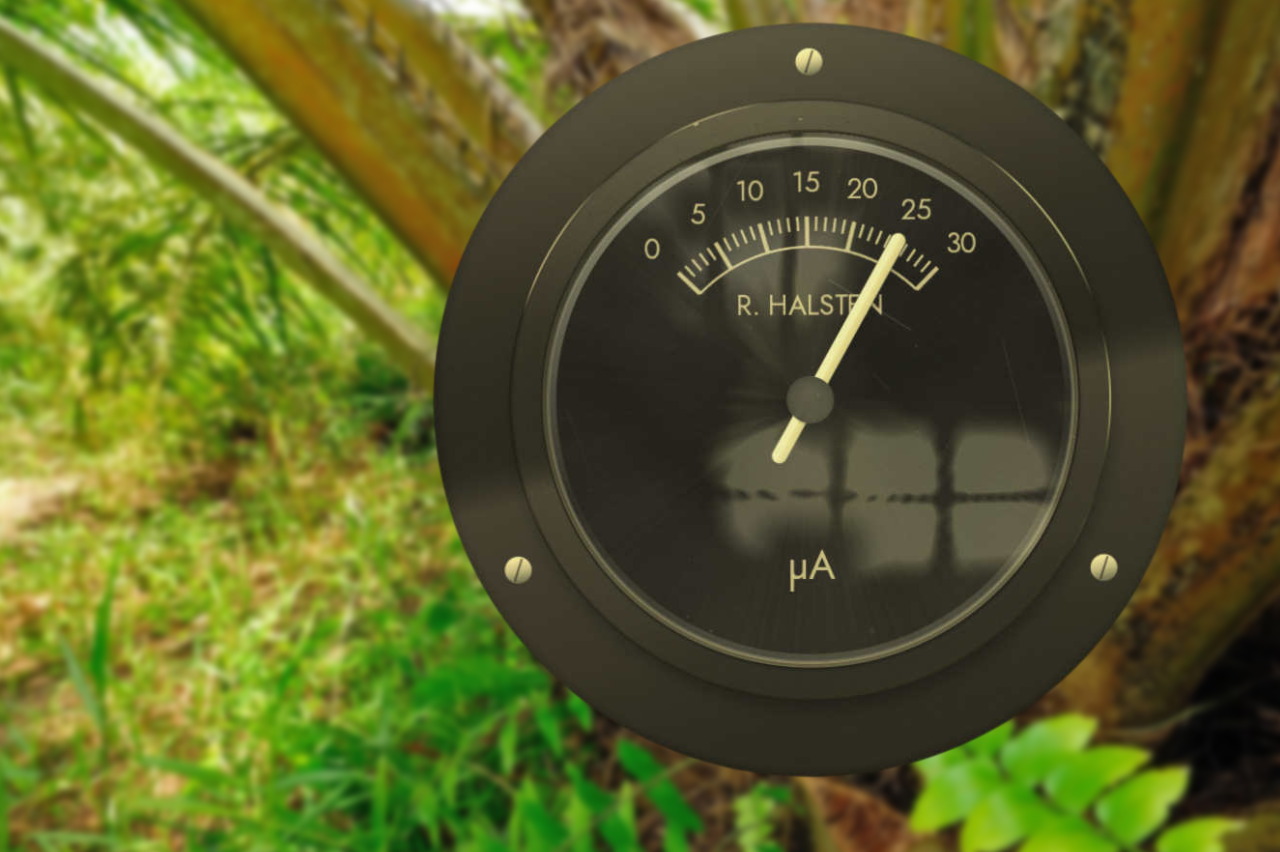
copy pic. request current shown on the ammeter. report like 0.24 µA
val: 25 µA
